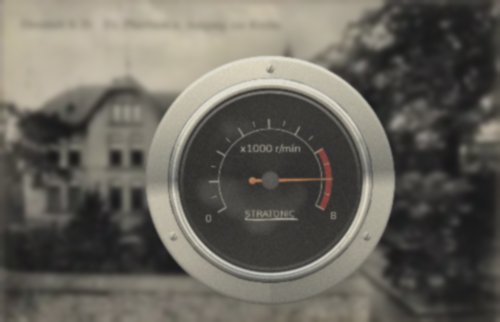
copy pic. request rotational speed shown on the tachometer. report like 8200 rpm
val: 7000 rpm
